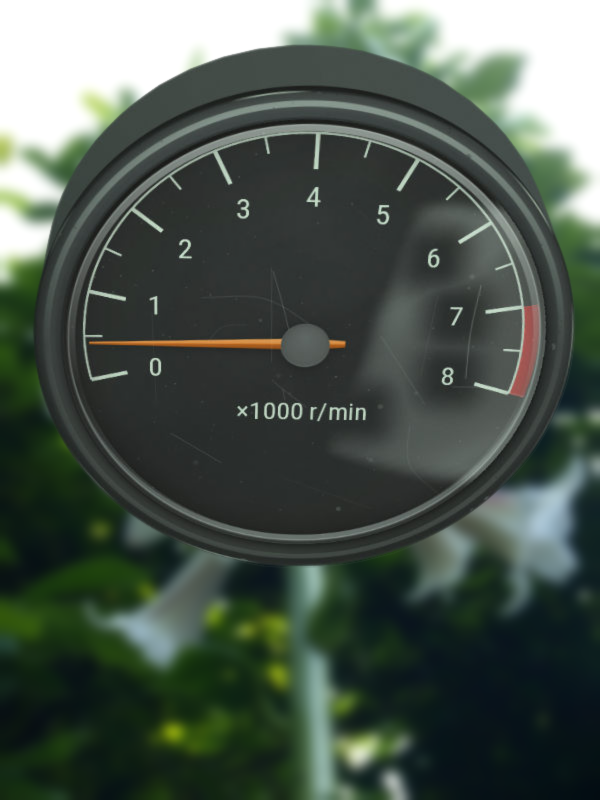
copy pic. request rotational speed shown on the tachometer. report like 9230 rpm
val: 500 rpm
